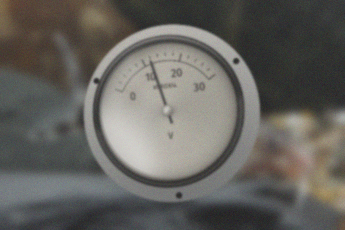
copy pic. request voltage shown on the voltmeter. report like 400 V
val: 12 V
